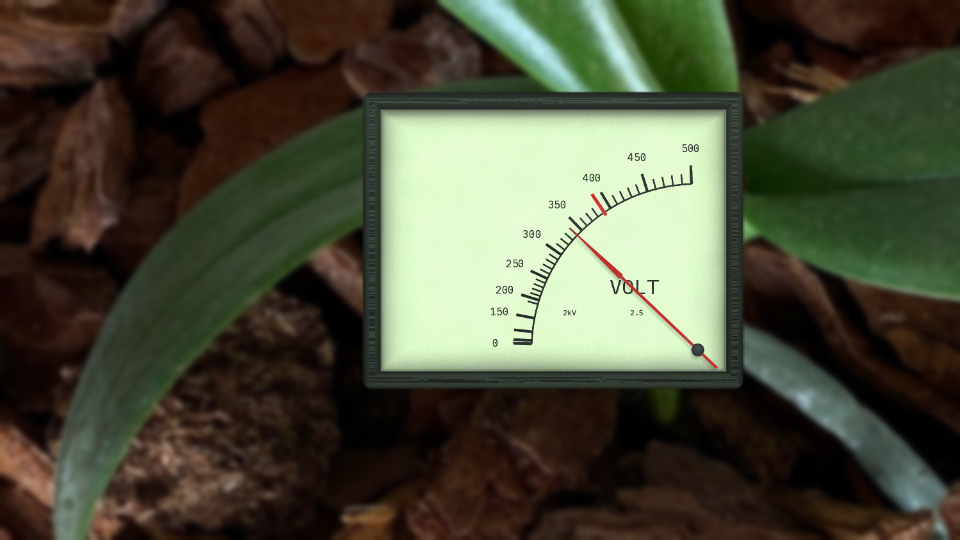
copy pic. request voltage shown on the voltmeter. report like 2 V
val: 340 V
